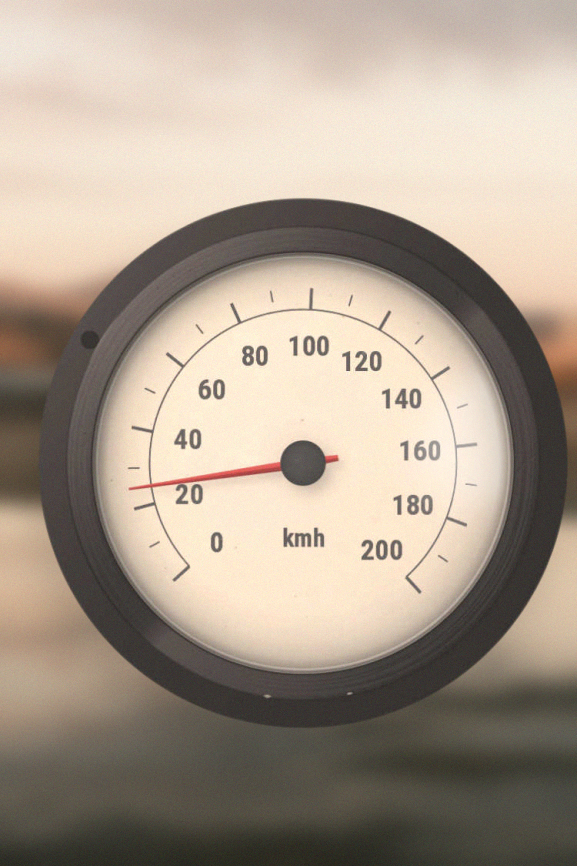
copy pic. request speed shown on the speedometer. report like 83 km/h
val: 25 km/h
